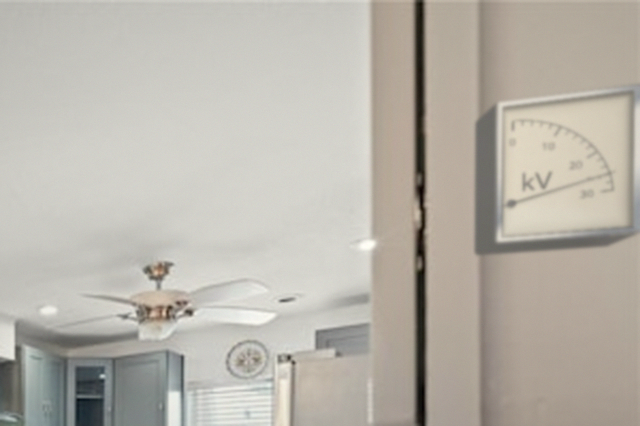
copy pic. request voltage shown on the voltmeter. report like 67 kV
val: 26 kV
